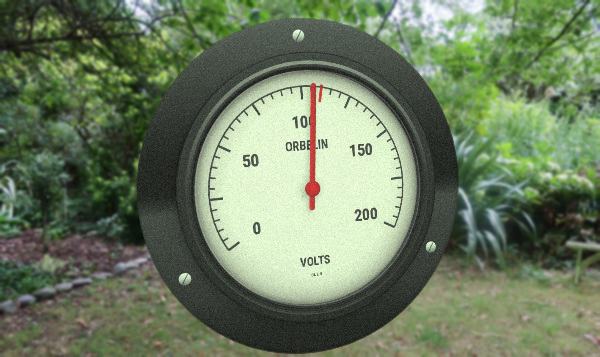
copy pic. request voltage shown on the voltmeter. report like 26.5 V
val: 105 V
